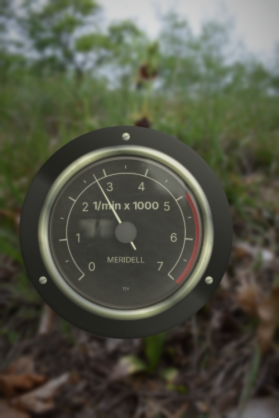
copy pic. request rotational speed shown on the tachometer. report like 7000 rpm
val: 2750 rpm
